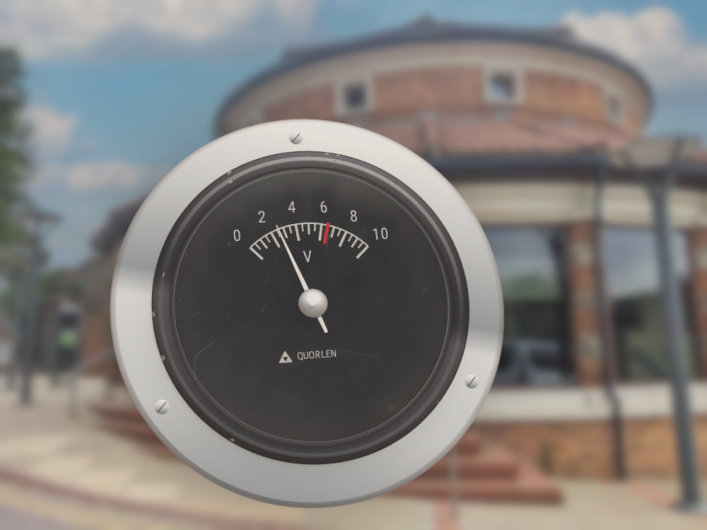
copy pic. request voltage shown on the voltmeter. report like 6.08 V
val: 2.5 V
